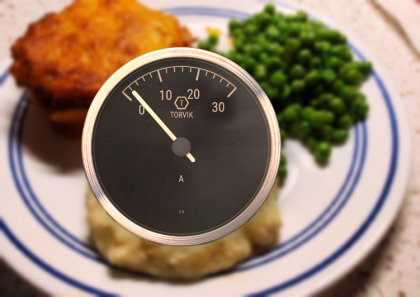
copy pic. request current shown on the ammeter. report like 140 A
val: 2 A
